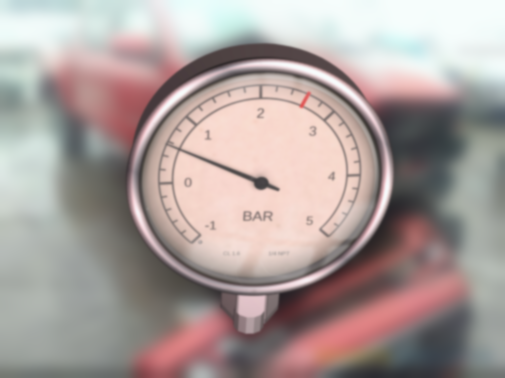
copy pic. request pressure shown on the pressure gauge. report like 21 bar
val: 0.6 bar
